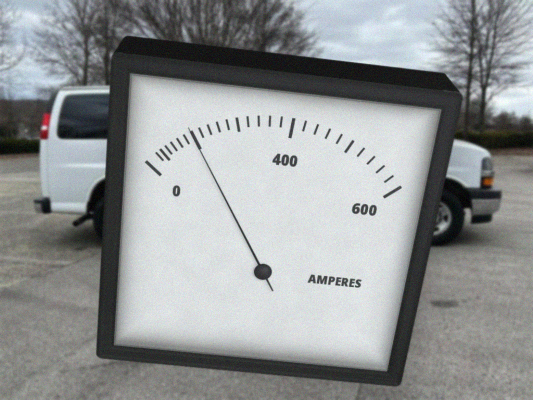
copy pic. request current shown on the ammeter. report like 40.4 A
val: 200 A
